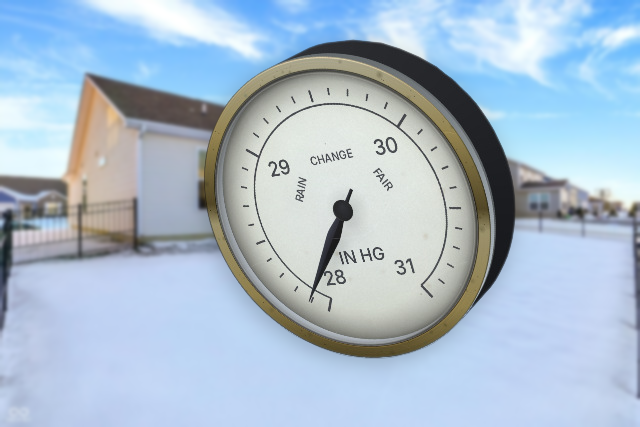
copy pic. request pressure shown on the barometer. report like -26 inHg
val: 28.1 inHg
